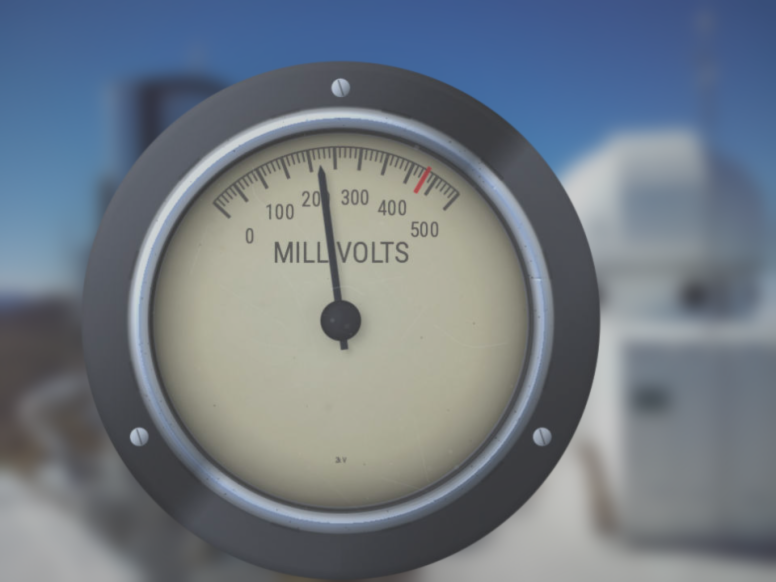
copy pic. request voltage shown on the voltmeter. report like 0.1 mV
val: 220 mV
